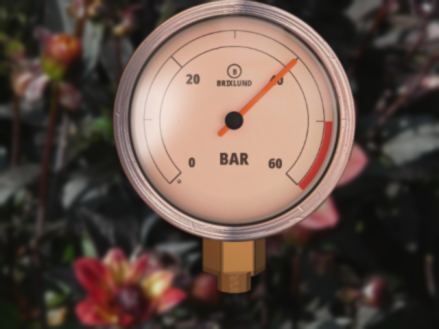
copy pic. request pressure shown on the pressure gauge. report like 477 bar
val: 40 bar
